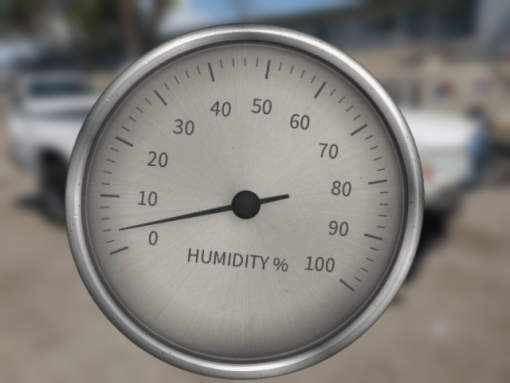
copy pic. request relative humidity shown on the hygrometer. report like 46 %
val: 4 %
